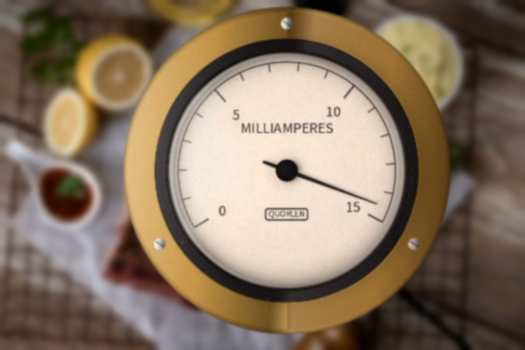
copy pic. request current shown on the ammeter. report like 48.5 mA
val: 14.5 mA
